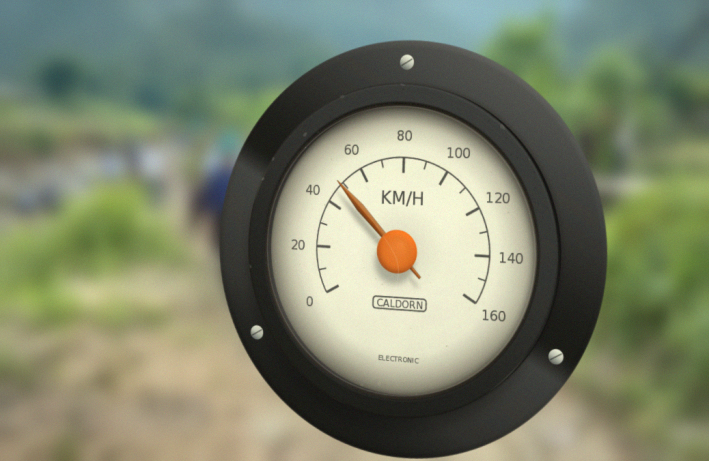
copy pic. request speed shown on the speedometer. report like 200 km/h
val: 50 km/h
